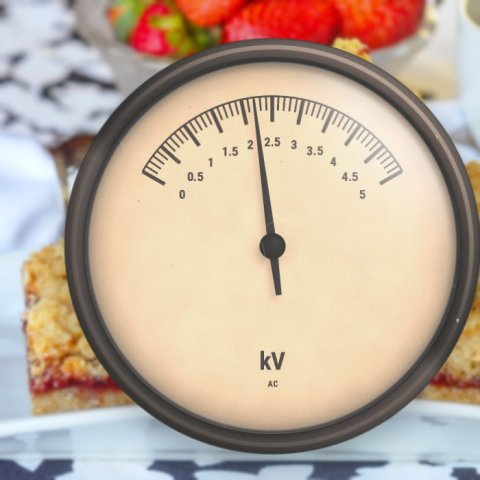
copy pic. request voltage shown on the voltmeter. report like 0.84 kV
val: 2.2 kV
